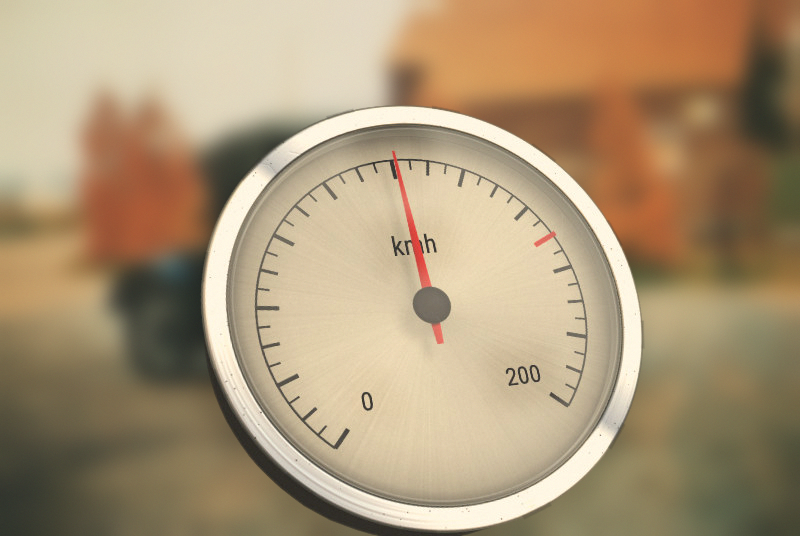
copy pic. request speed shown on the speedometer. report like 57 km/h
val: 100 km/h
